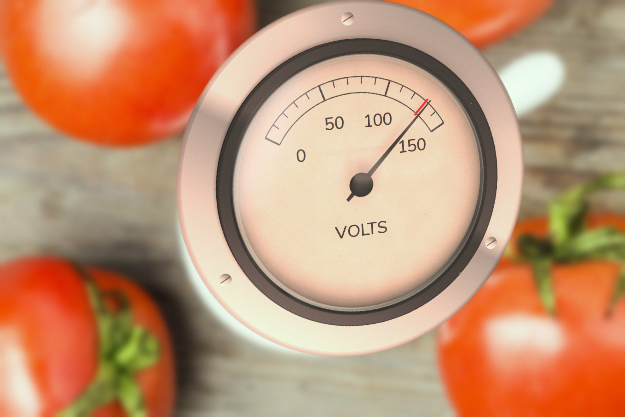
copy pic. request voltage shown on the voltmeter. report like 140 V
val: 130 V
